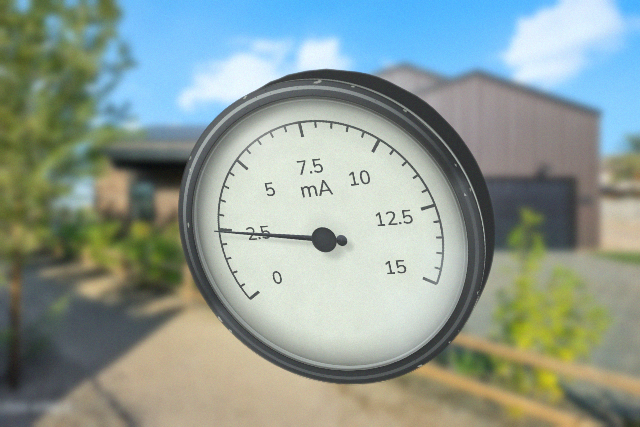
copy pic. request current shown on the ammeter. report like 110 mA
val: 2.5 mA
